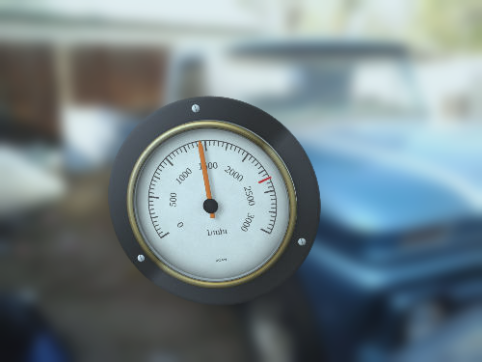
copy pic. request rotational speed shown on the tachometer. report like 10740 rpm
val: 1450 rpm
